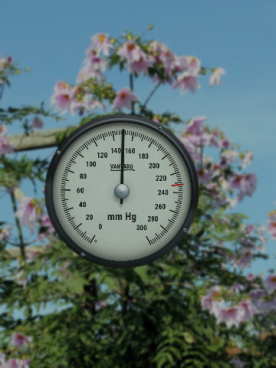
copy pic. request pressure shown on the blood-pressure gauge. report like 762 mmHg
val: 150 mmHg
